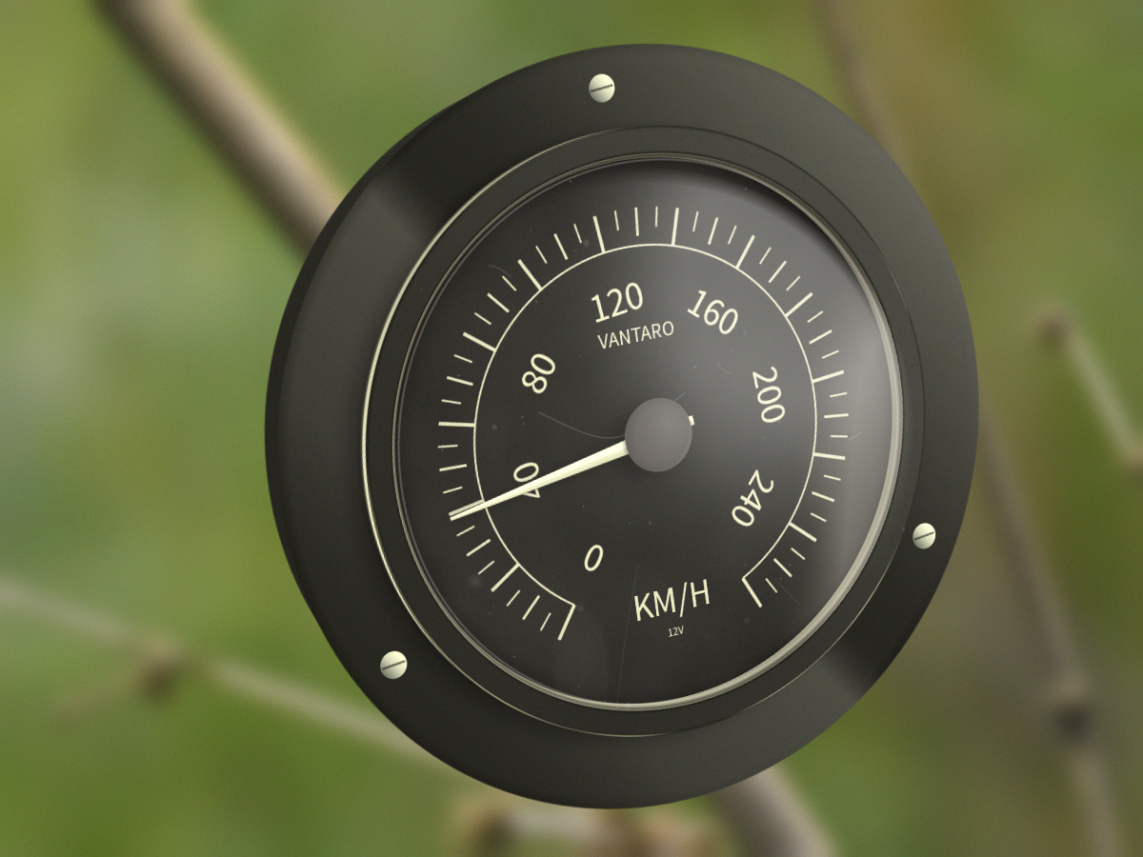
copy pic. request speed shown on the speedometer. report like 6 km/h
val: 40 km/h
